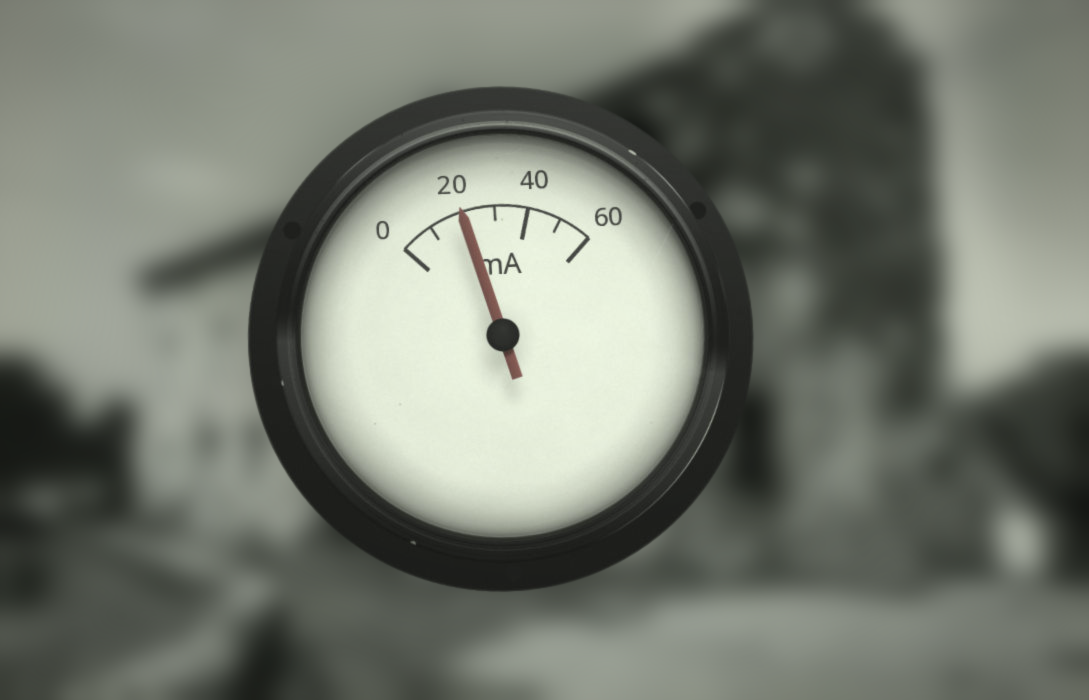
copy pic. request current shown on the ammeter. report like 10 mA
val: 20 mA
